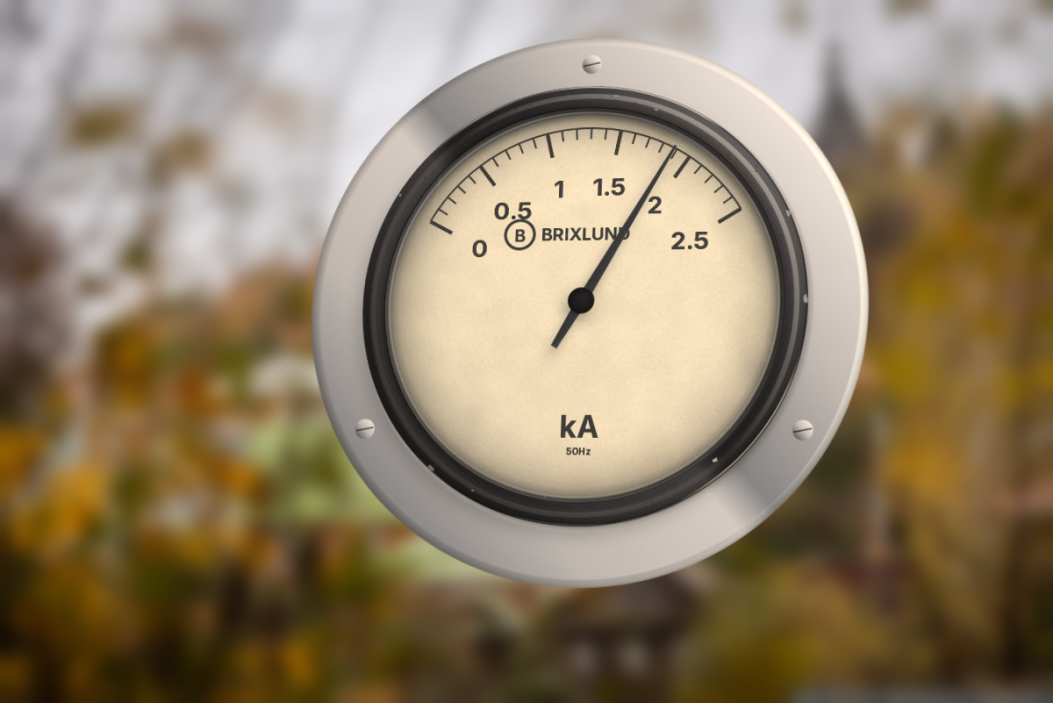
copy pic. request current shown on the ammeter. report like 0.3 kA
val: 1.9 kA
